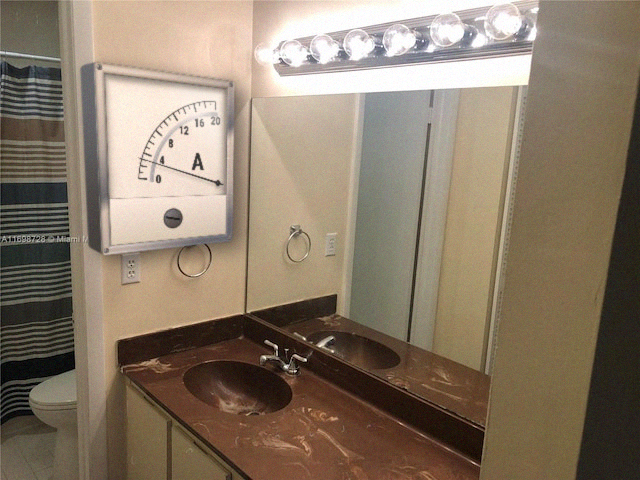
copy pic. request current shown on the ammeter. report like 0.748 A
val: 3 A
